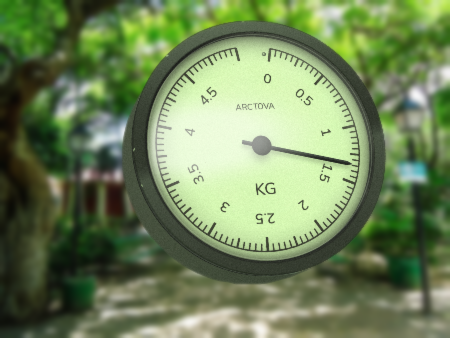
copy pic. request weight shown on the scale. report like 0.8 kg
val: 1.35 kg
